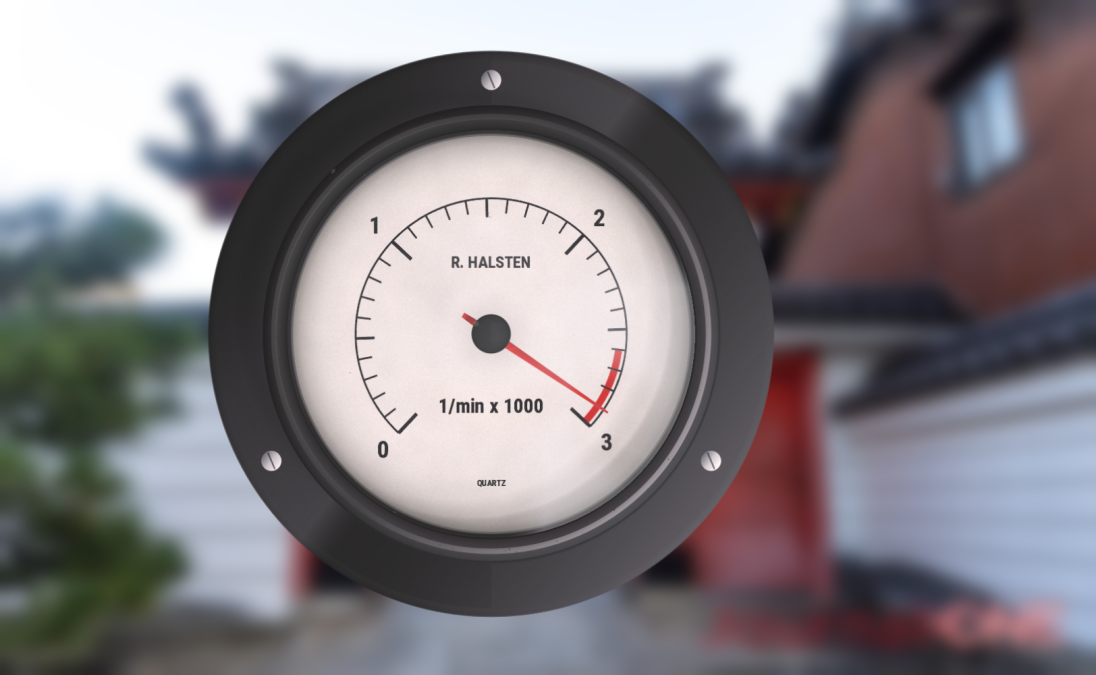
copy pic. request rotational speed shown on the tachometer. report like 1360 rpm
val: 2900 rpm
